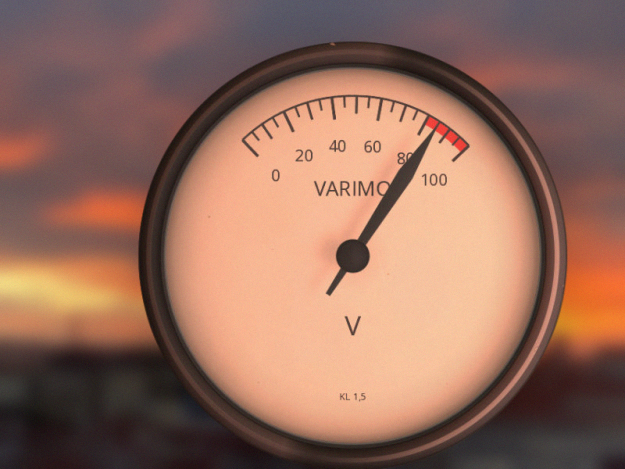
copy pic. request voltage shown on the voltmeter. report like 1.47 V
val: 85 V
